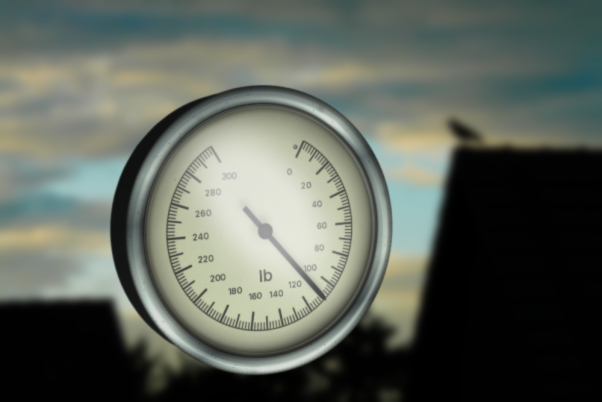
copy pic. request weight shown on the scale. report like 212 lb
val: 110 lb
